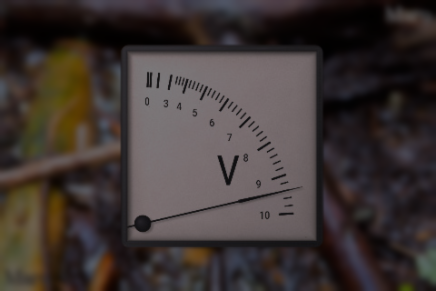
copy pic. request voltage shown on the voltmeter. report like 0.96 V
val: 9.4 V
